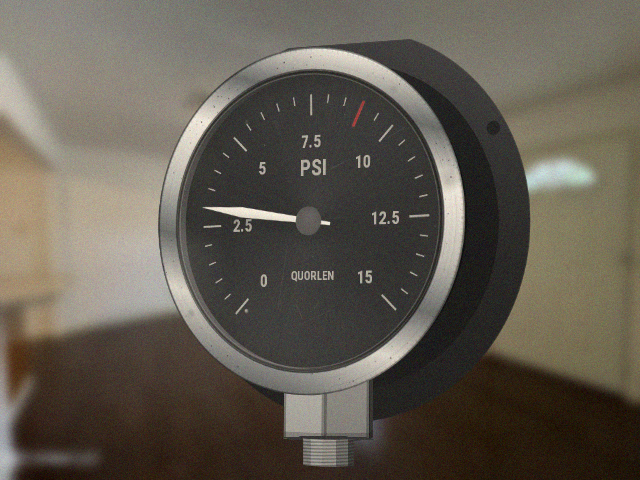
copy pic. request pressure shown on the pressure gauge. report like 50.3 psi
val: 3 psi
